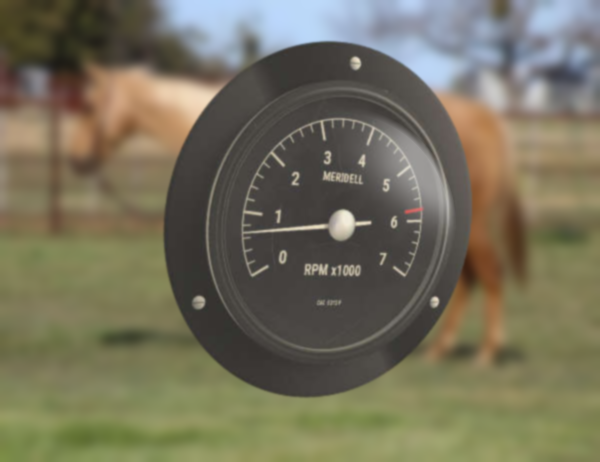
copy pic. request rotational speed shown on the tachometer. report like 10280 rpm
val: 700 rpm
